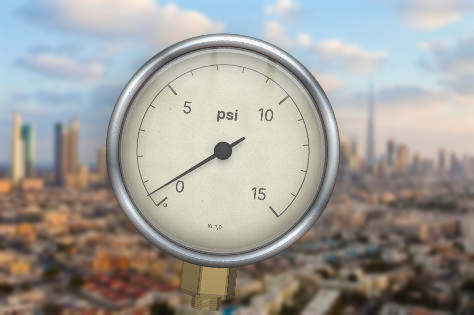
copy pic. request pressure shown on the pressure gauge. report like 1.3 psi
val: 0.5 psi
